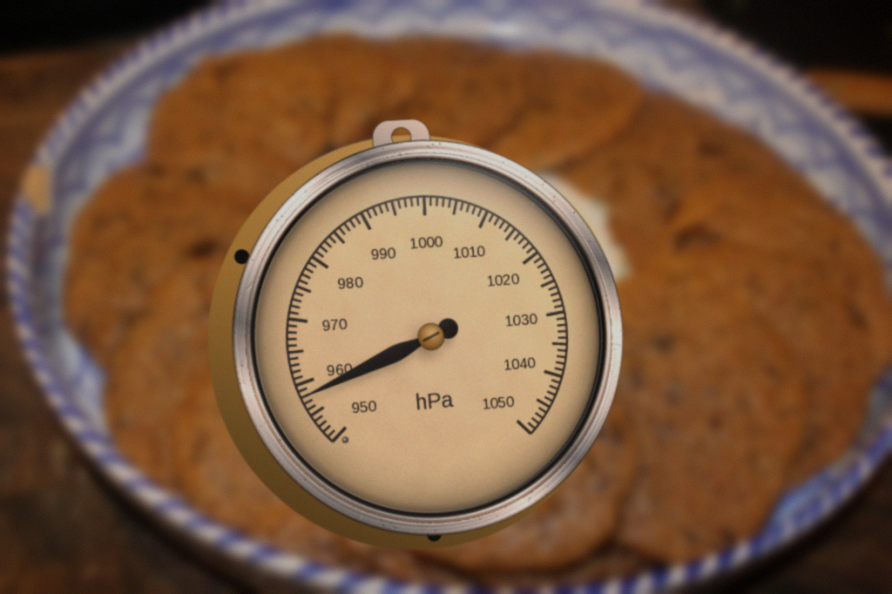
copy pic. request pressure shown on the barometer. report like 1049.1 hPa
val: 958 hPa
